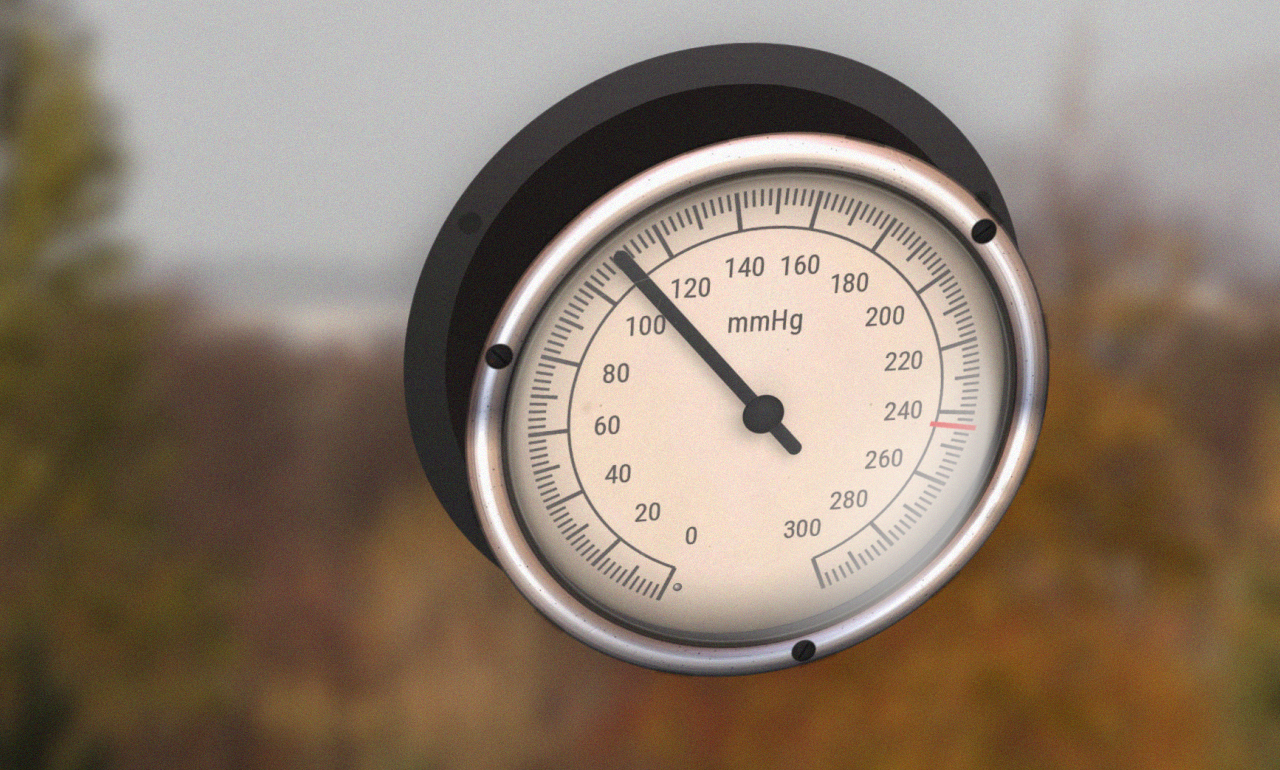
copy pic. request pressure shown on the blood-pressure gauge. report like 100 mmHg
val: 110 mmHg
